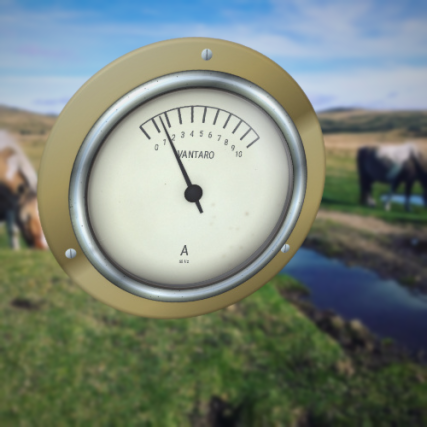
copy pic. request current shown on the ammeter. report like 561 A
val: 1.5 A
